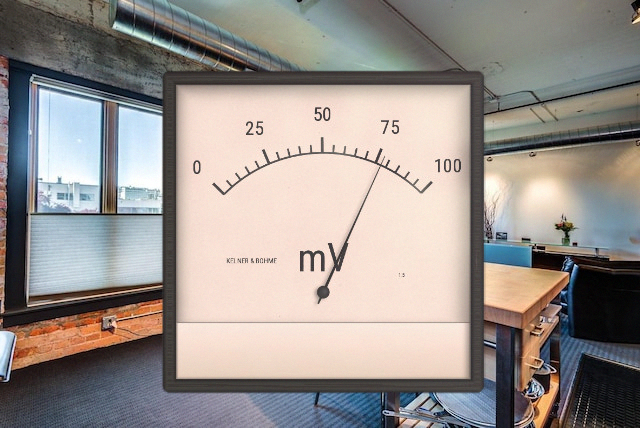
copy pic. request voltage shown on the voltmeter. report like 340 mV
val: 77.5 mV
